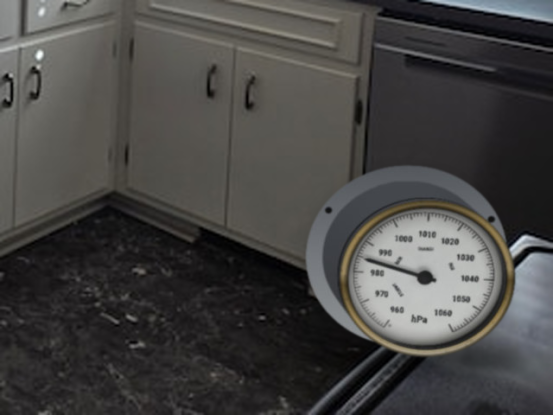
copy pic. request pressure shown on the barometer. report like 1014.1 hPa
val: 985 hPa
